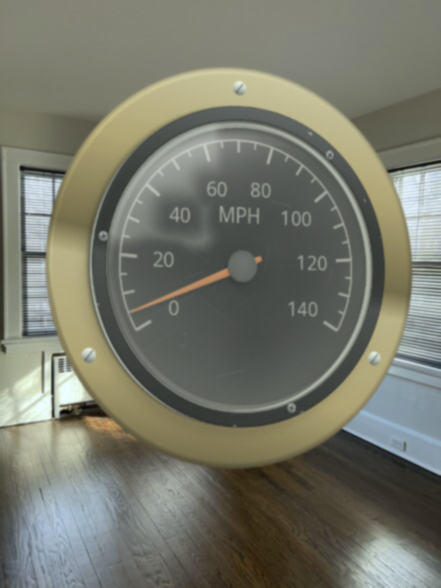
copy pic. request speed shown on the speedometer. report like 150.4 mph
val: 5 mph
